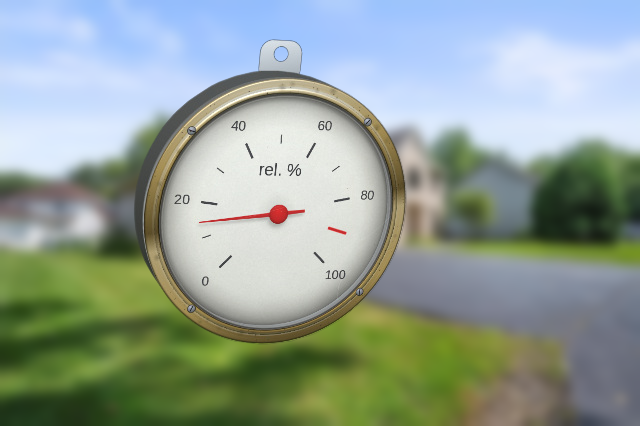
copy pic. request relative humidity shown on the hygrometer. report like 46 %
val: 15 %
